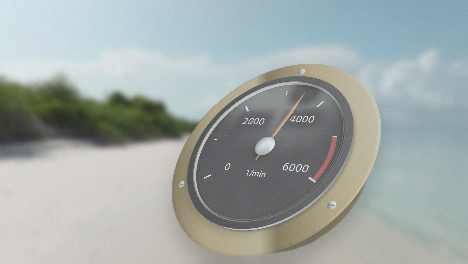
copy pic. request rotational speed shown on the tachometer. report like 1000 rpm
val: 3500 rpm
